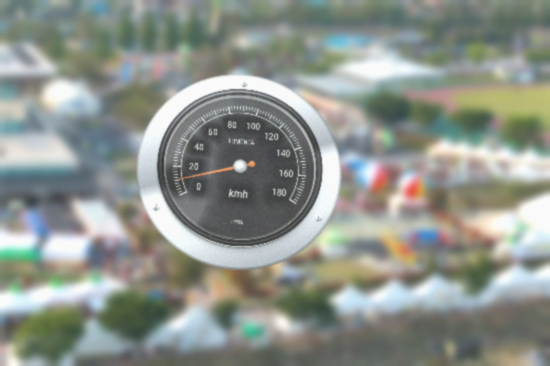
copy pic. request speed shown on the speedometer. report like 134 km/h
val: 10 km/h
